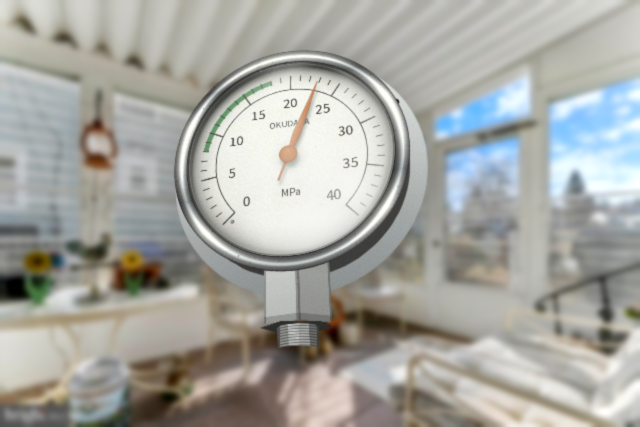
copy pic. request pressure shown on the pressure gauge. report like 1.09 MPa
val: 23 MPa
